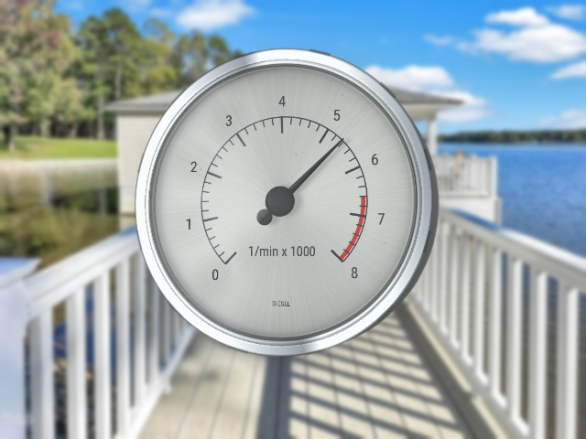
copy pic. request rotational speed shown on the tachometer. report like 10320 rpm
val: 5400 rpm
